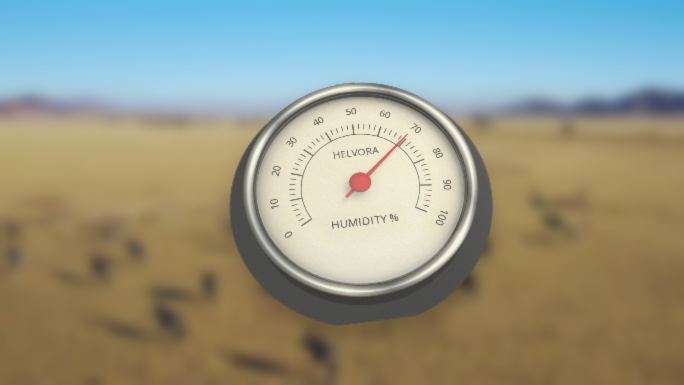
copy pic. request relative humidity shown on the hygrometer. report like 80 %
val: 70 %
